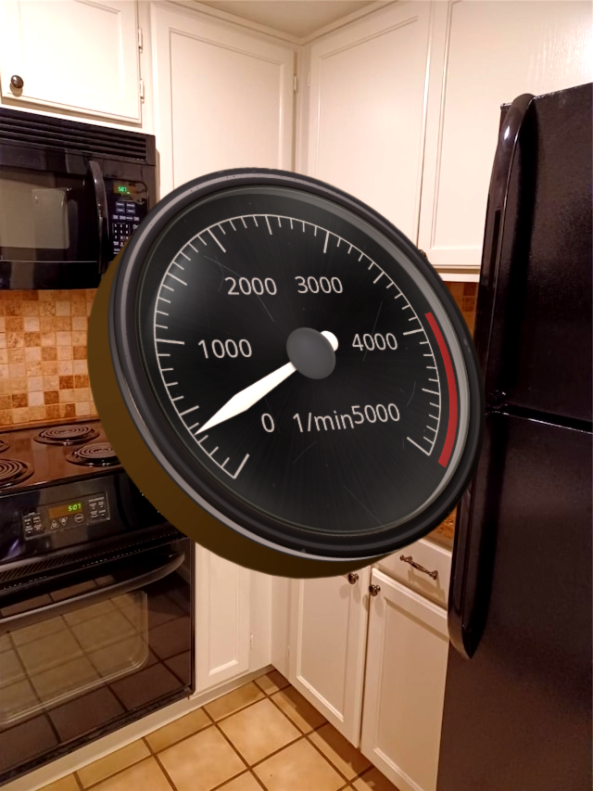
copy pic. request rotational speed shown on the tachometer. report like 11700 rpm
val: 350 rpm
